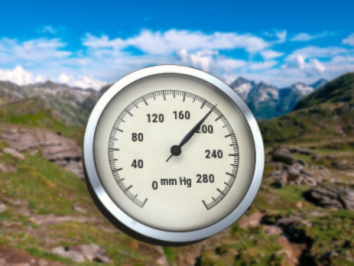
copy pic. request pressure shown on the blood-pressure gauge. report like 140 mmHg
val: 190 mmHg
